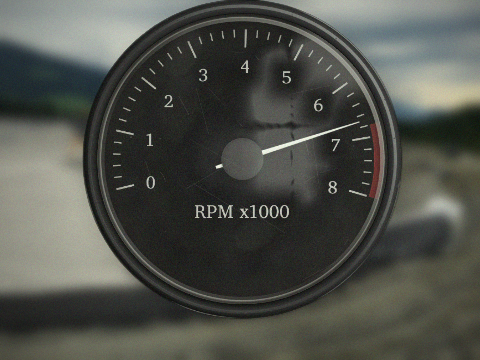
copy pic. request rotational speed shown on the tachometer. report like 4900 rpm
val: 6700 rpm
